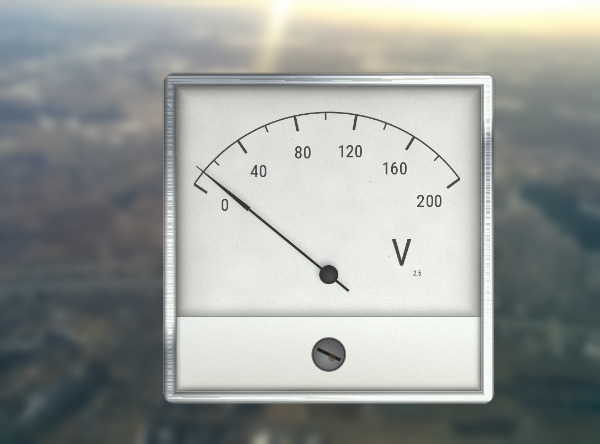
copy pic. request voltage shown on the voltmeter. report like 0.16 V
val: 10 V
